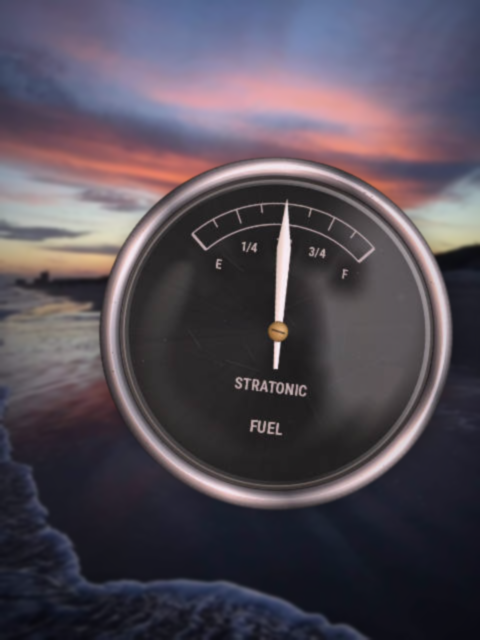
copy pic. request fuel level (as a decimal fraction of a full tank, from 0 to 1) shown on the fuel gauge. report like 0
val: 0.5
